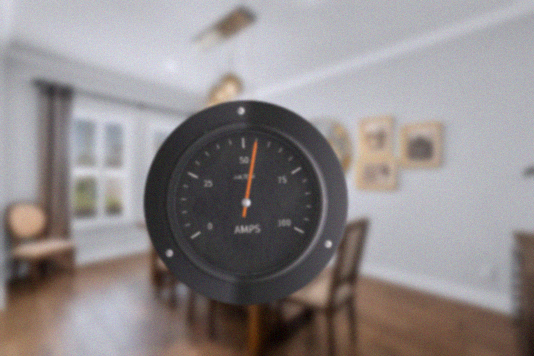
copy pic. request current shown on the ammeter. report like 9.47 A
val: 55 A
